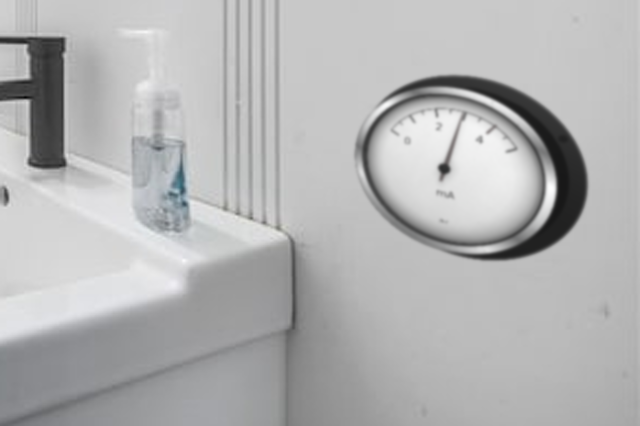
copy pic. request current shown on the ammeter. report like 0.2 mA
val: 3 mA
